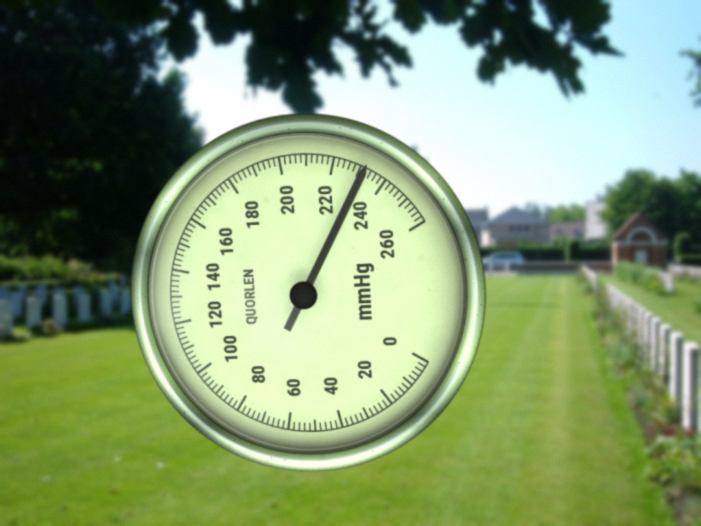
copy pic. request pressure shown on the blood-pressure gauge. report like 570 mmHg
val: 232 mmHg
